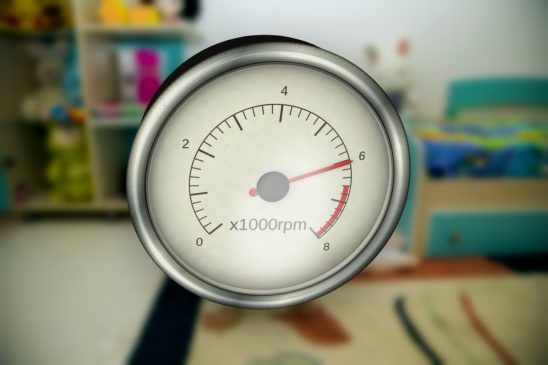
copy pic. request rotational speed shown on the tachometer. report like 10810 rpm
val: 6000 rpm
